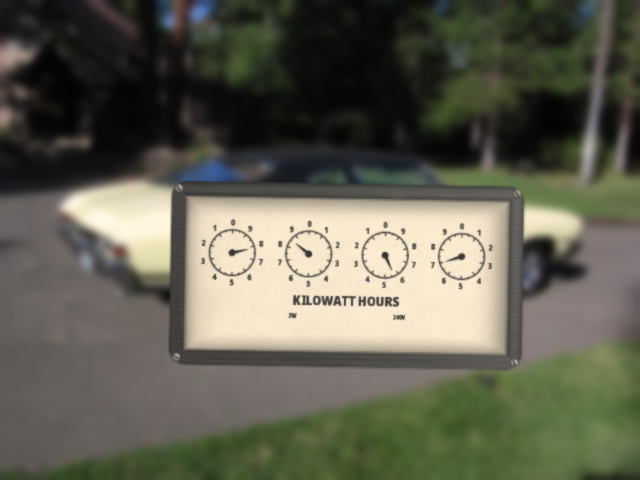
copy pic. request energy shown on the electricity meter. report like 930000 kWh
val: 7857 kWh
